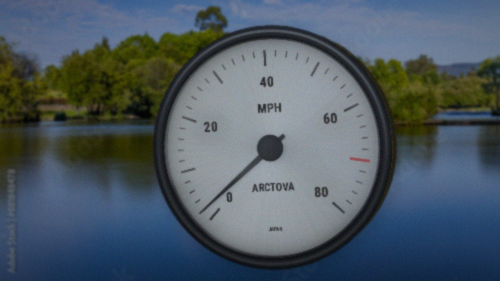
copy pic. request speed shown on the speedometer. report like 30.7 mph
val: 2 mph
